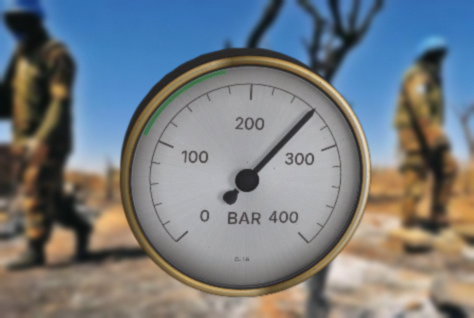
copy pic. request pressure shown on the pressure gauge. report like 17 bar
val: 260 bar
